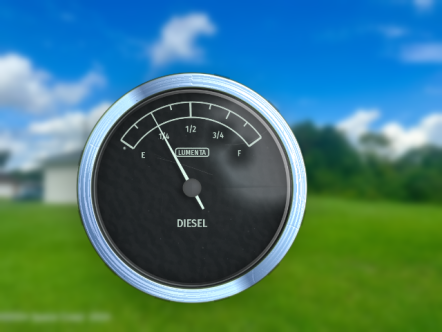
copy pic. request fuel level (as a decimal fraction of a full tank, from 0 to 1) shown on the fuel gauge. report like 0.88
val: 0.25
